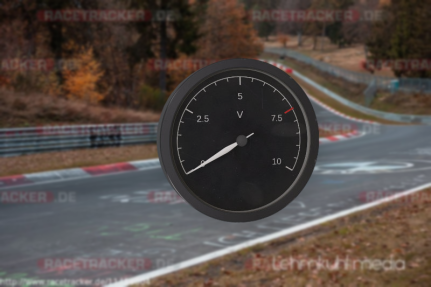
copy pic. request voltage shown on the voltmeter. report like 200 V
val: 0 V
